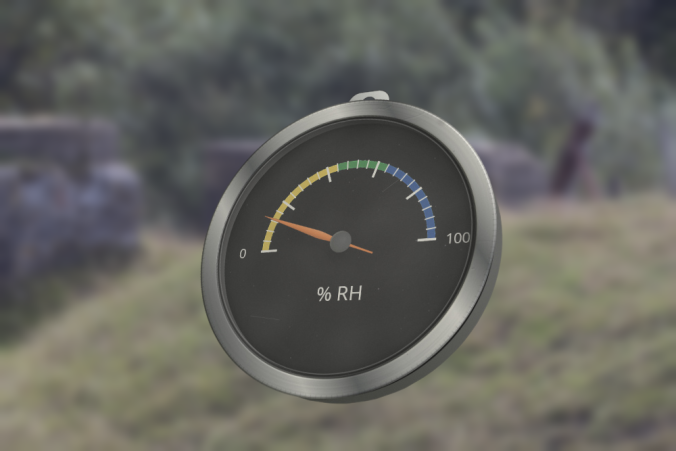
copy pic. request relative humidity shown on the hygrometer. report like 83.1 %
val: 12 %
